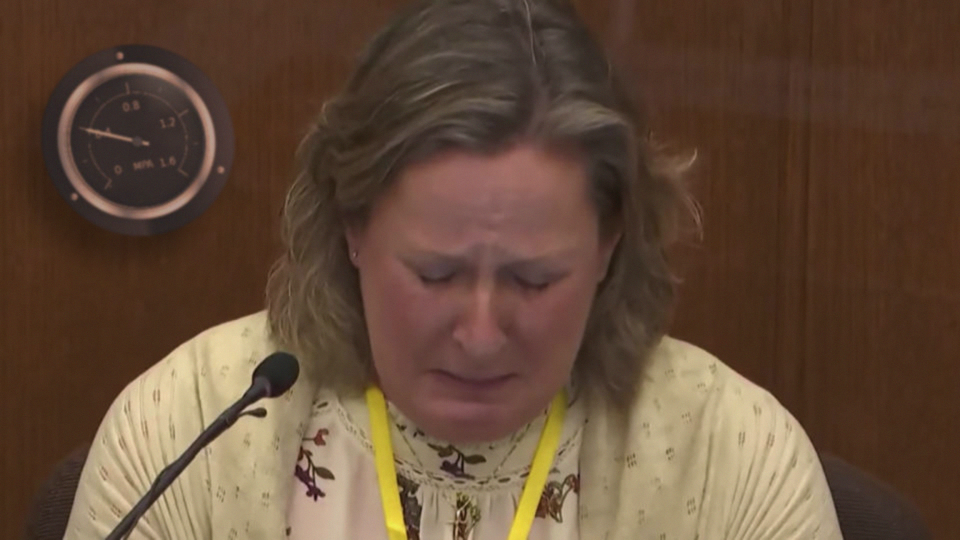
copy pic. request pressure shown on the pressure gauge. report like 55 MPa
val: 0.4 MPa
